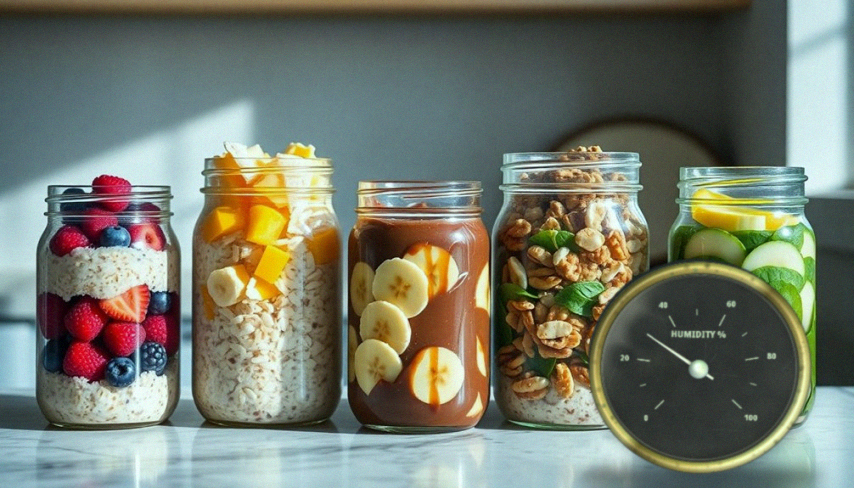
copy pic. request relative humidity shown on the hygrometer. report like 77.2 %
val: 30 %
